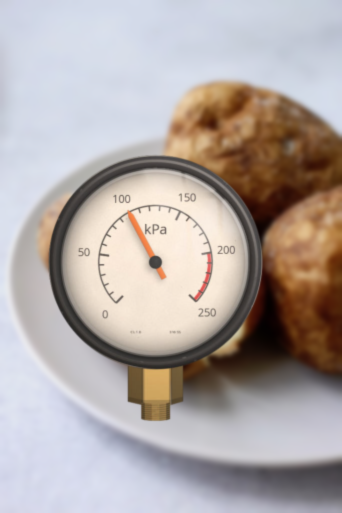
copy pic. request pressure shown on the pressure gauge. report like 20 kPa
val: 100 kPa
